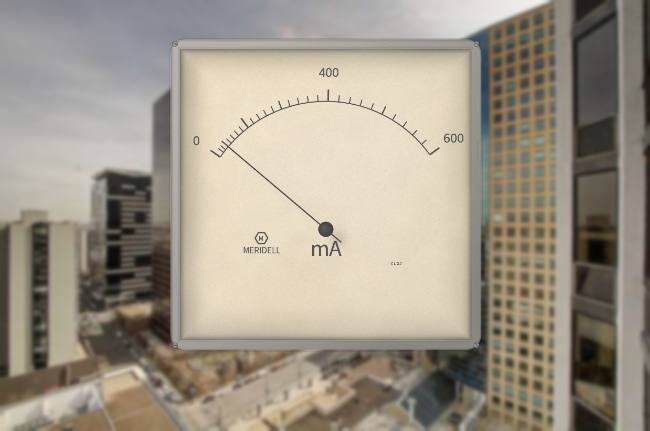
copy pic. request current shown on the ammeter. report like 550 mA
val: 100 mA
